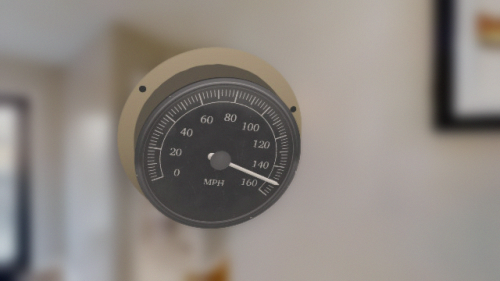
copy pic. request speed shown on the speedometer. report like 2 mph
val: 150 mph
